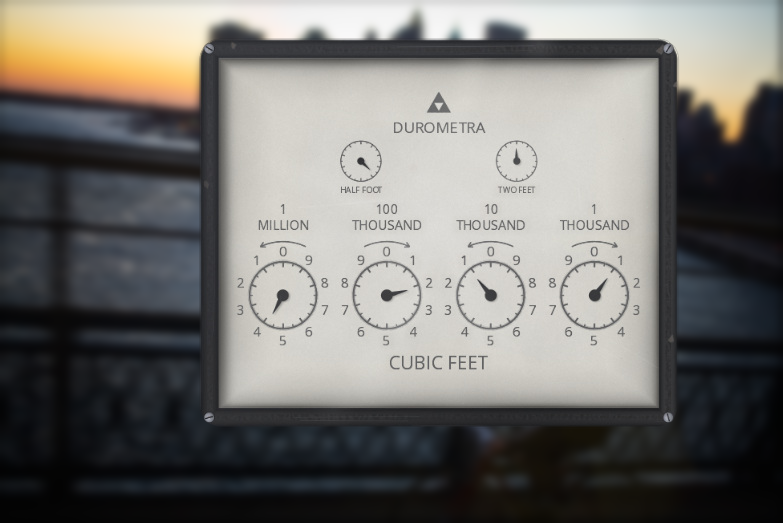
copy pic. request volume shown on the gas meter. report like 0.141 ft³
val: 421100 ft³
